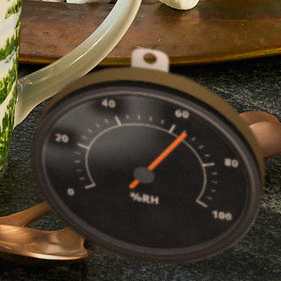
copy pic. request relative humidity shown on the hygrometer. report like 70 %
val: 64 %
